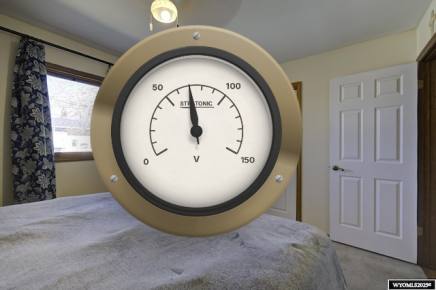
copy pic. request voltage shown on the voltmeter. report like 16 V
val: 70 V
